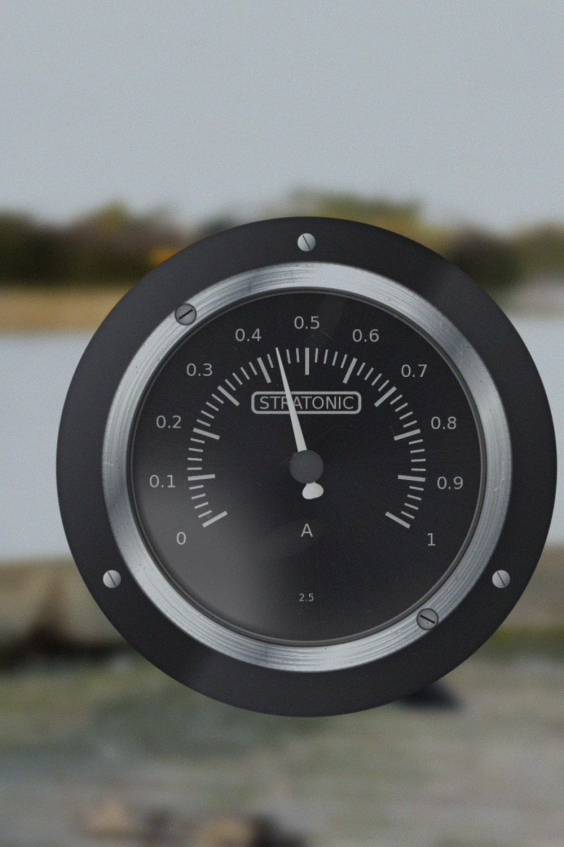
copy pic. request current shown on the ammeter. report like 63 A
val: 0.44 A
